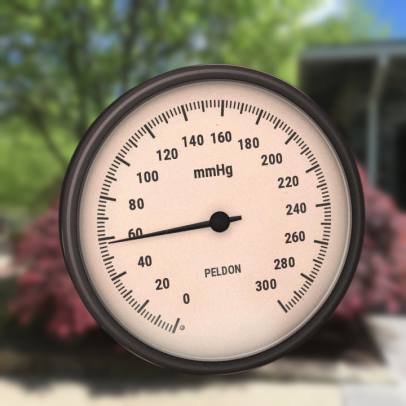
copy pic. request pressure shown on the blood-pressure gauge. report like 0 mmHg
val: 58 mmHg
